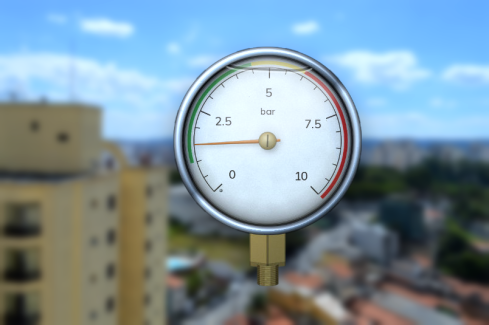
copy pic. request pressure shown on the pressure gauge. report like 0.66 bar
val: 1.5 bar
